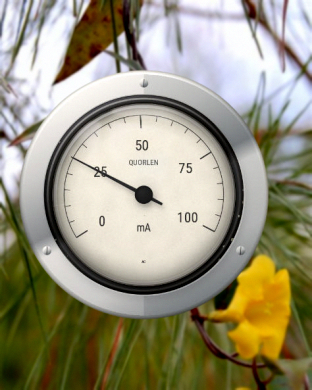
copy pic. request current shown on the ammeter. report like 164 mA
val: 25 mA
